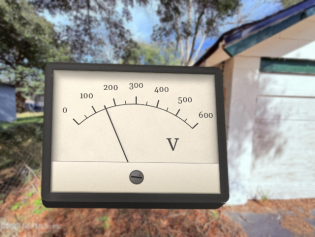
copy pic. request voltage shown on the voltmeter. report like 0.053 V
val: 150 V
